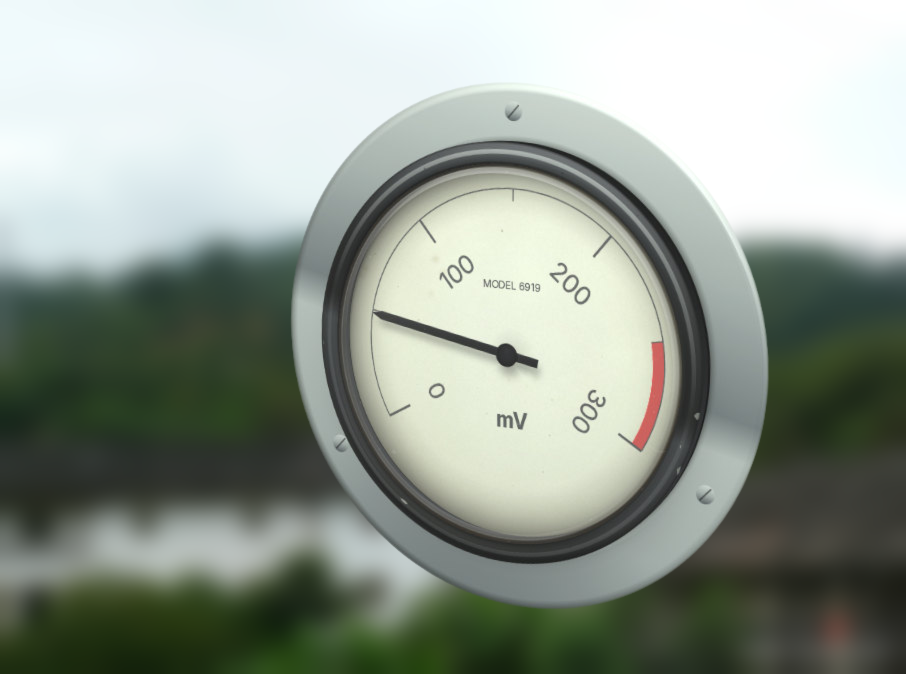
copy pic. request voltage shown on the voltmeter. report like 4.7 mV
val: 50 mV
